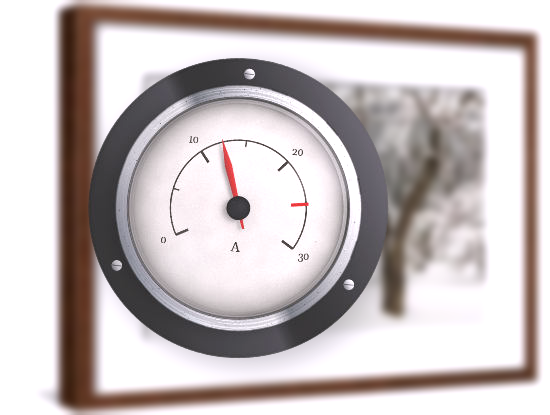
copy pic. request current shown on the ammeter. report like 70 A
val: 12.5 A
